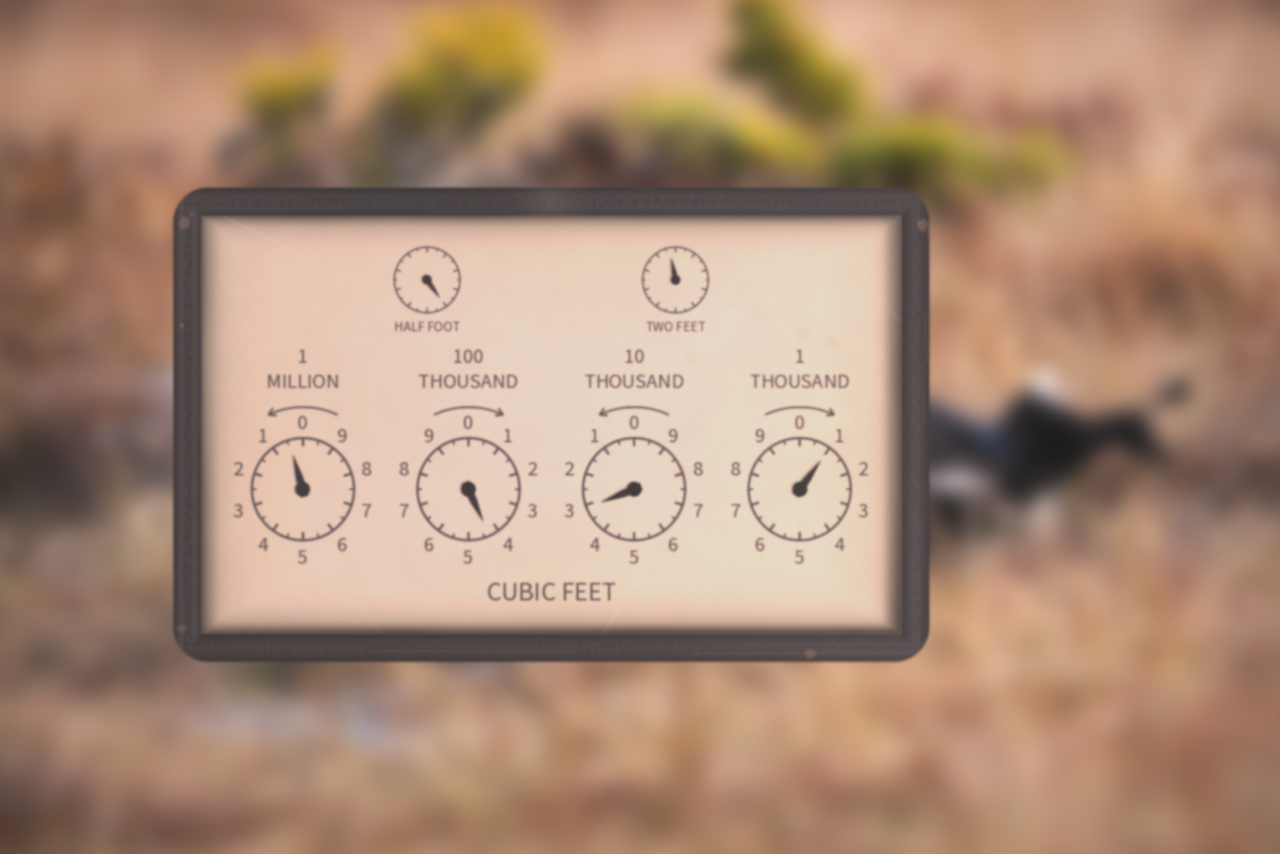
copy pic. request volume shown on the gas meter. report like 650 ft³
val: 43100 ft³
